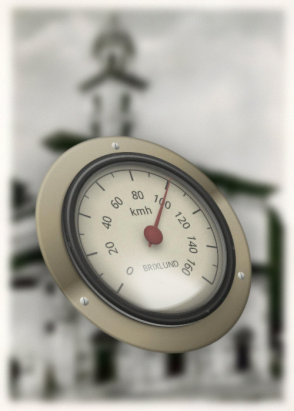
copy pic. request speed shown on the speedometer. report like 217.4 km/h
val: 100 km/h
